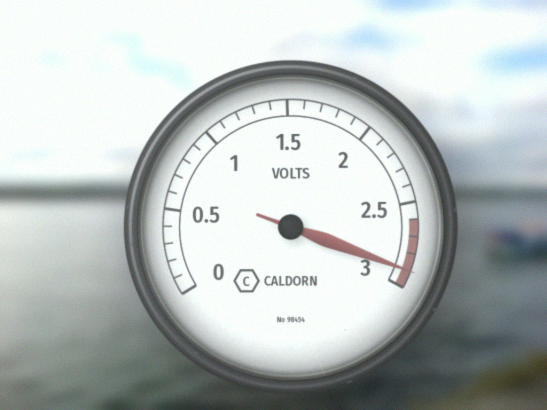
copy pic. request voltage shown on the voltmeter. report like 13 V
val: 2.9 V
